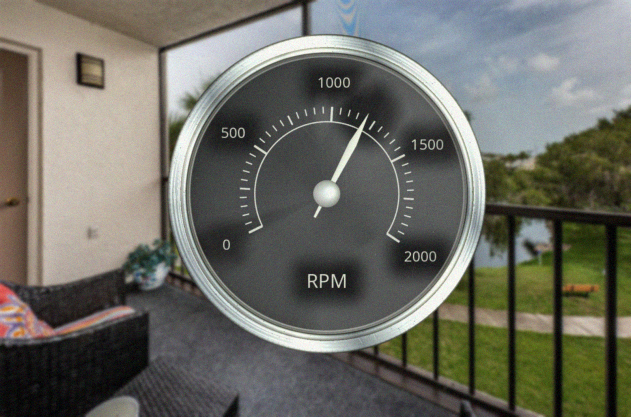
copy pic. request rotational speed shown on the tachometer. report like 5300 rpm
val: 1200 rpm
